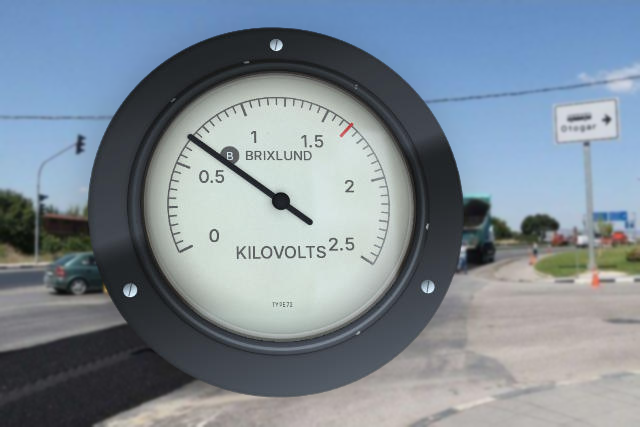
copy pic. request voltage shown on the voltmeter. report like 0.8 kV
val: 0.65 kV
